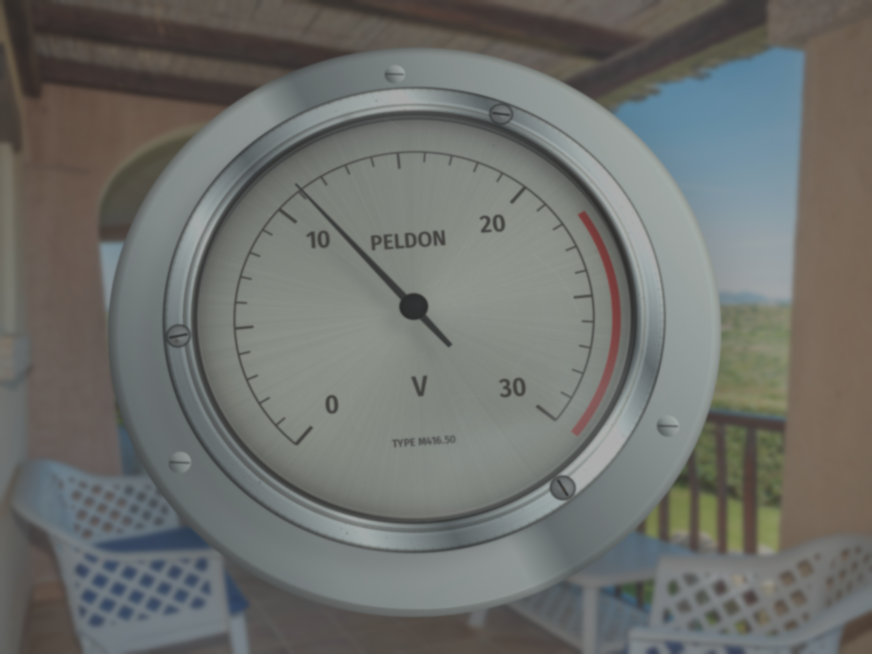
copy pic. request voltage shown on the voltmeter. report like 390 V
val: 11 V
